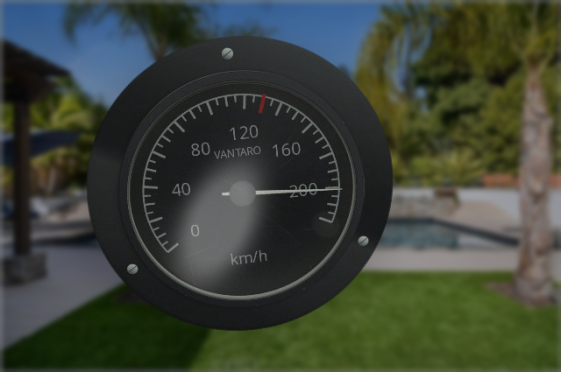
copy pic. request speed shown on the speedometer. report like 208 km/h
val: 200 km/h
